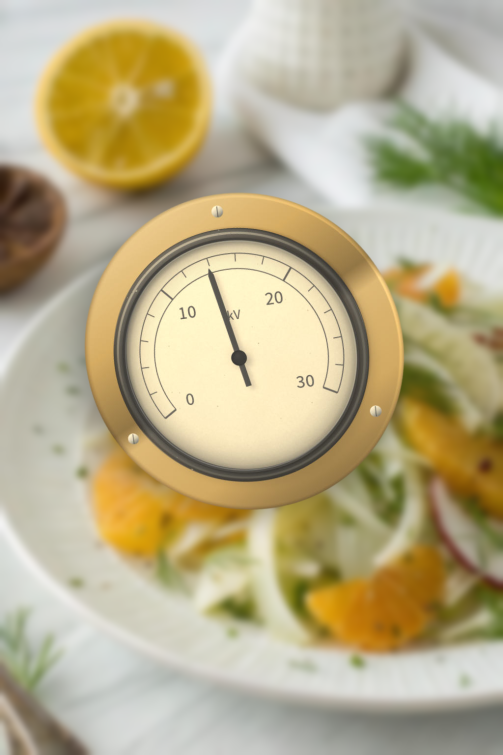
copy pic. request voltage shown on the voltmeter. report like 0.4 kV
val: 14 kV
